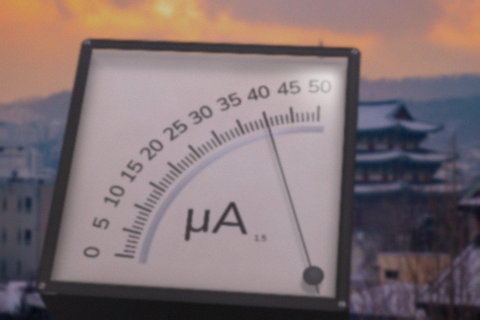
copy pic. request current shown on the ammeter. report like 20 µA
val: 40 µA
